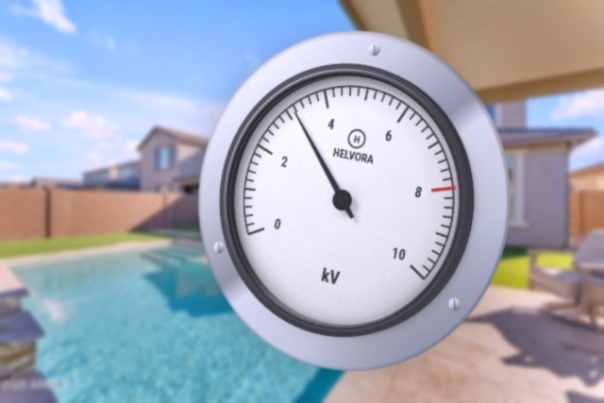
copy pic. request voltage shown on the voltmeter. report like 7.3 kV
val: 3.2 kV
